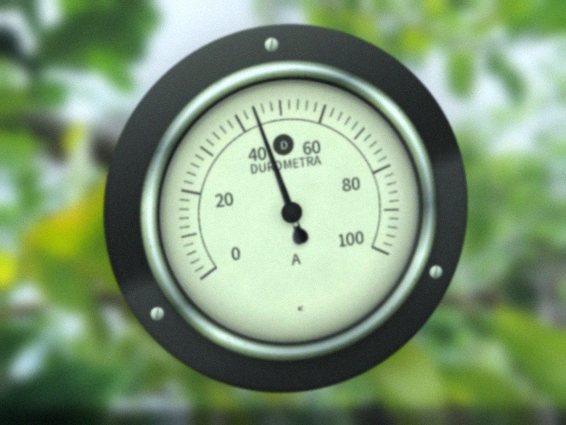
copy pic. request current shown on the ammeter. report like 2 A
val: 44 A
